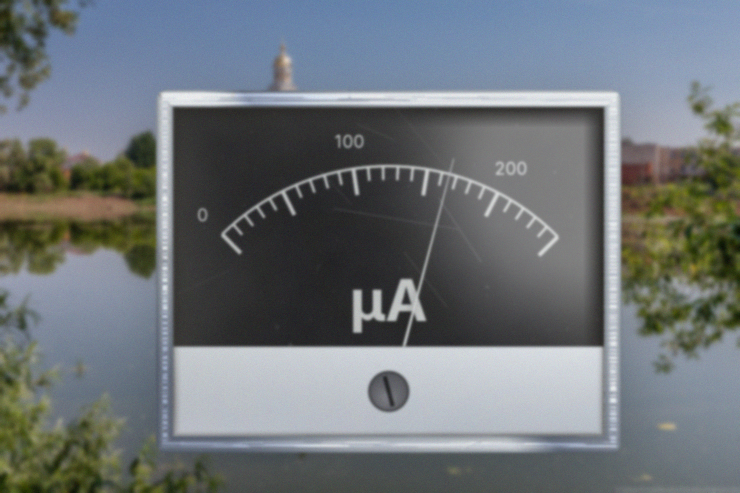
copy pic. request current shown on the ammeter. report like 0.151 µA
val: 165 µA
